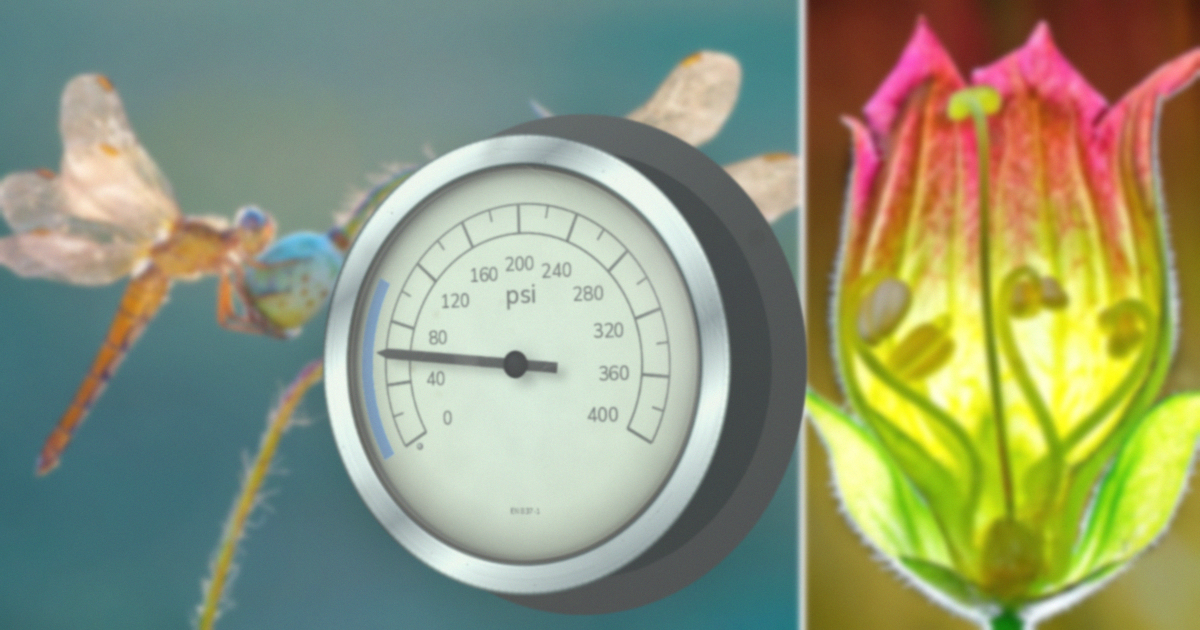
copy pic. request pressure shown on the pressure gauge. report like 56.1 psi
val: 60 psi
